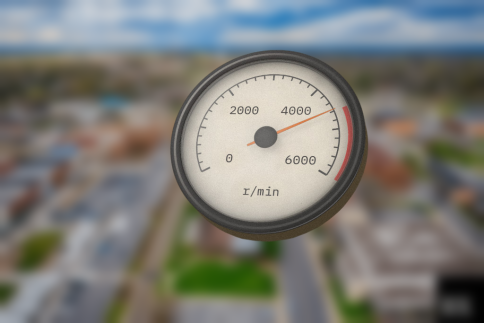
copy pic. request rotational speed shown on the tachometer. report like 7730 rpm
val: 4600 rpm
